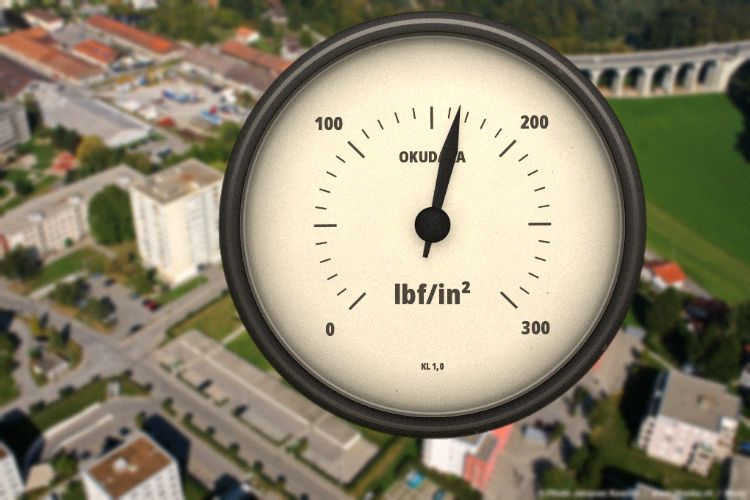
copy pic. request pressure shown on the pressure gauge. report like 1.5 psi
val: 165 psi
